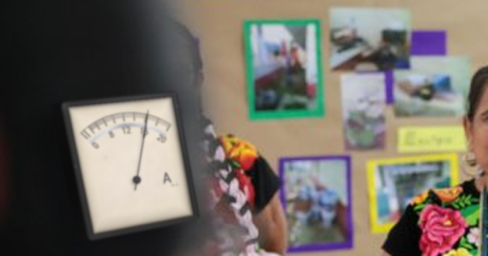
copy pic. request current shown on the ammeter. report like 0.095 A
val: 16 A
